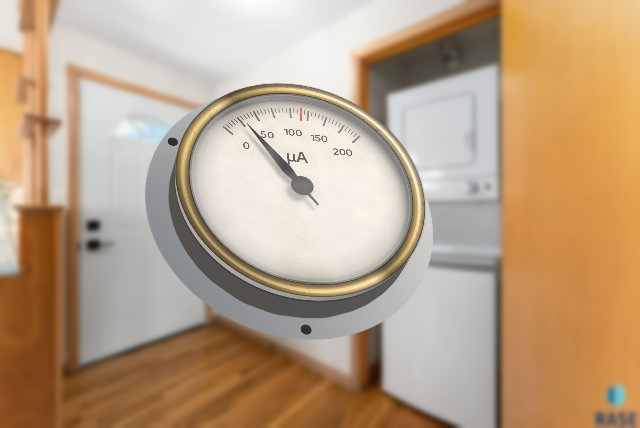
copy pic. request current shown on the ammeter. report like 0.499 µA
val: 25 µA
